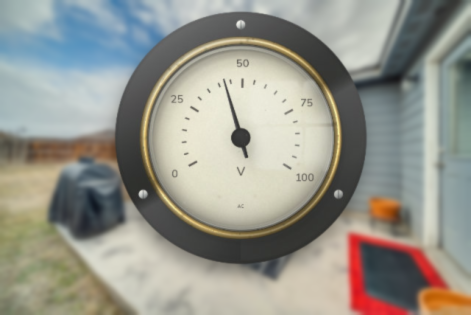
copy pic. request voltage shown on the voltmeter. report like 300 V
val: 42.5 V
